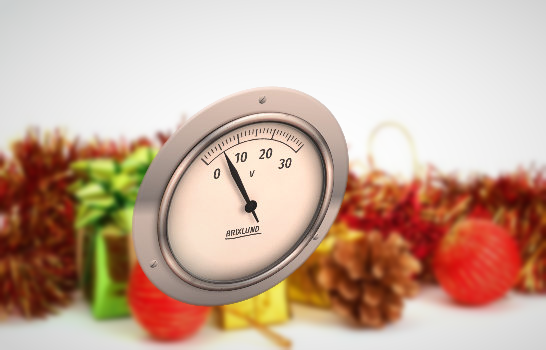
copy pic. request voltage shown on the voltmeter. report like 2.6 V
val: 5 V
